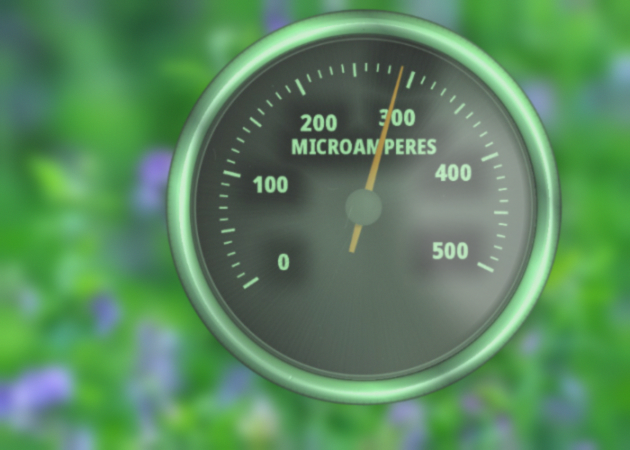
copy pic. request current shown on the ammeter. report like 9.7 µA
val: 290 µA
